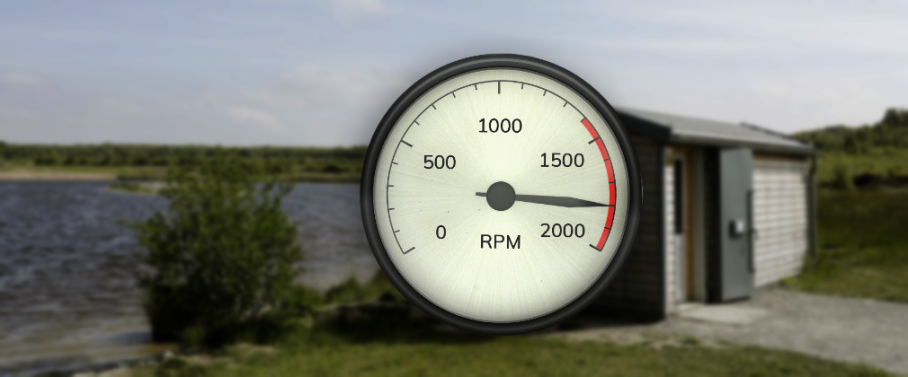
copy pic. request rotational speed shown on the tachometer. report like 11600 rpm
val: 1800 rpm
